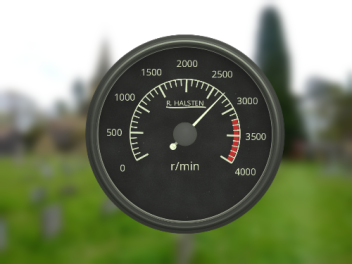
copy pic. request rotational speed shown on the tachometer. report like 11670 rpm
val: 2700 rpm
